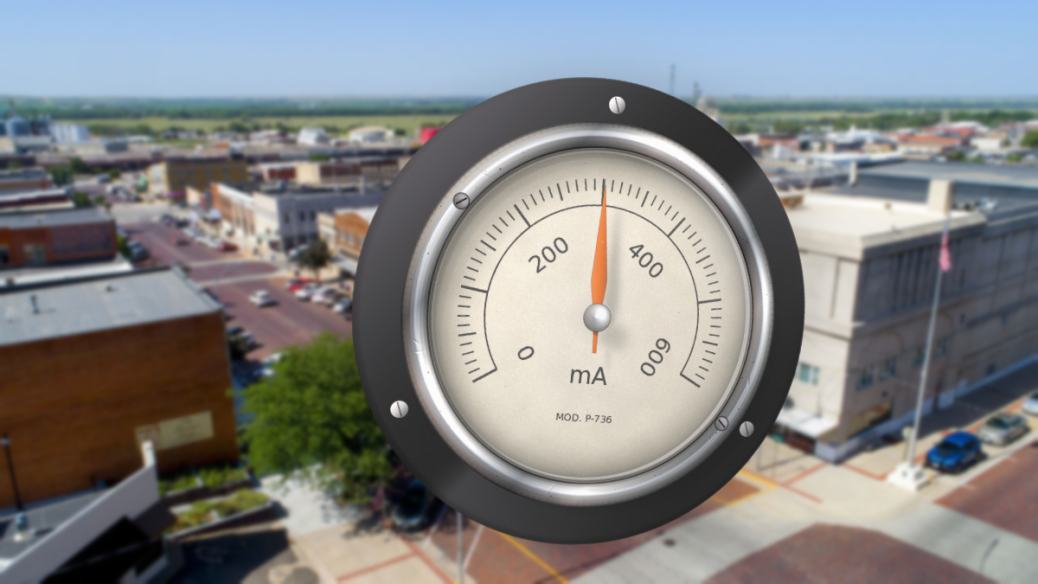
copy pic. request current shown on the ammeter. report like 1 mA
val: 300 mA
